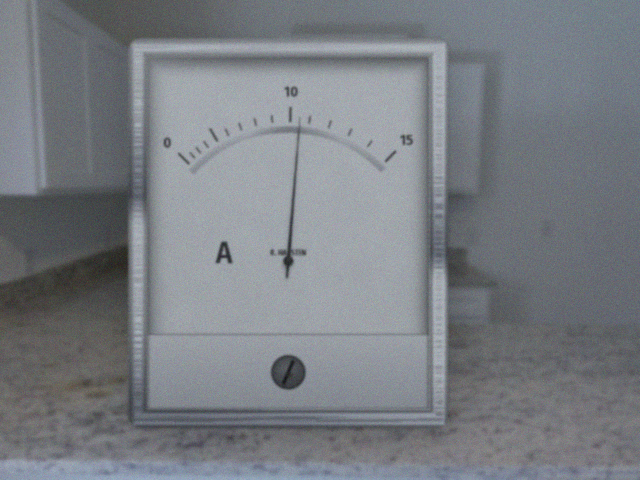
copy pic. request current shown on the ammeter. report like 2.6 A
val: 10.5 A
